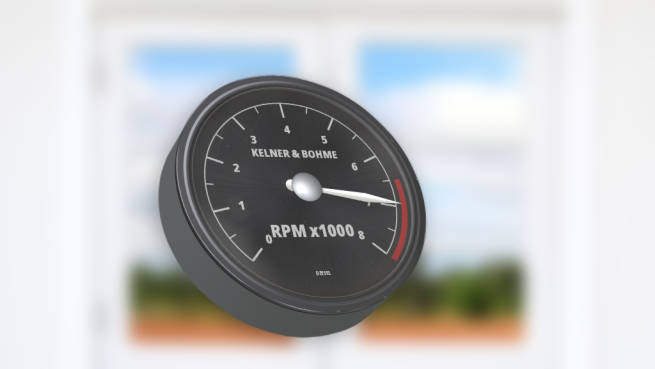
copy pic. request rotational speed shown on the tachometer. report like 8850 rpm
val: 7000 rpm
